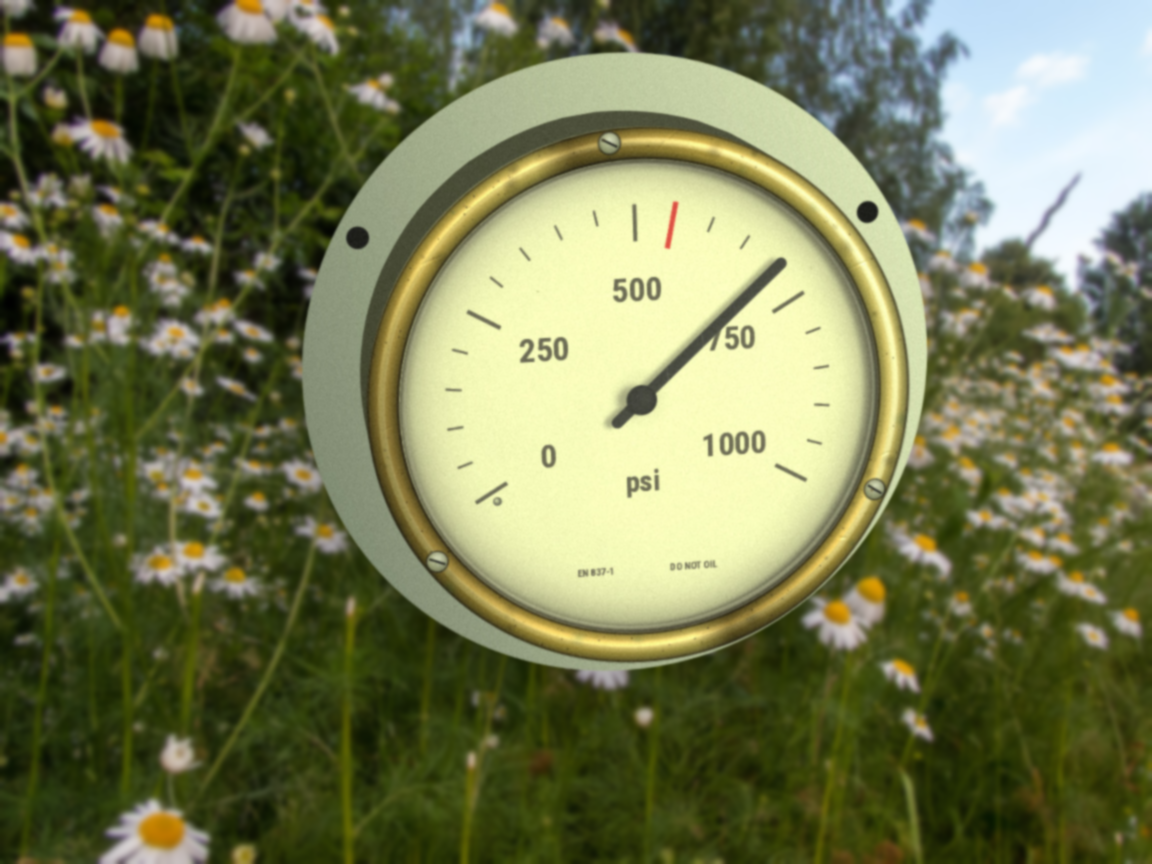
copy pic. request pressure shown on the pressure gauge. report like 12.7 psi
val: 700 psi
